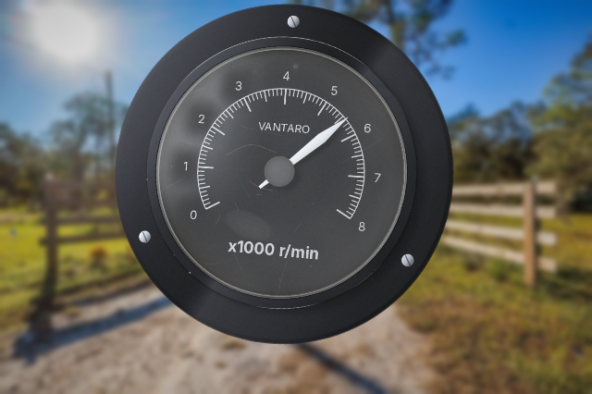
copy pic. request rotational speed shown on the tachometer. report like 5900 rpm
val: 5600 rpm
